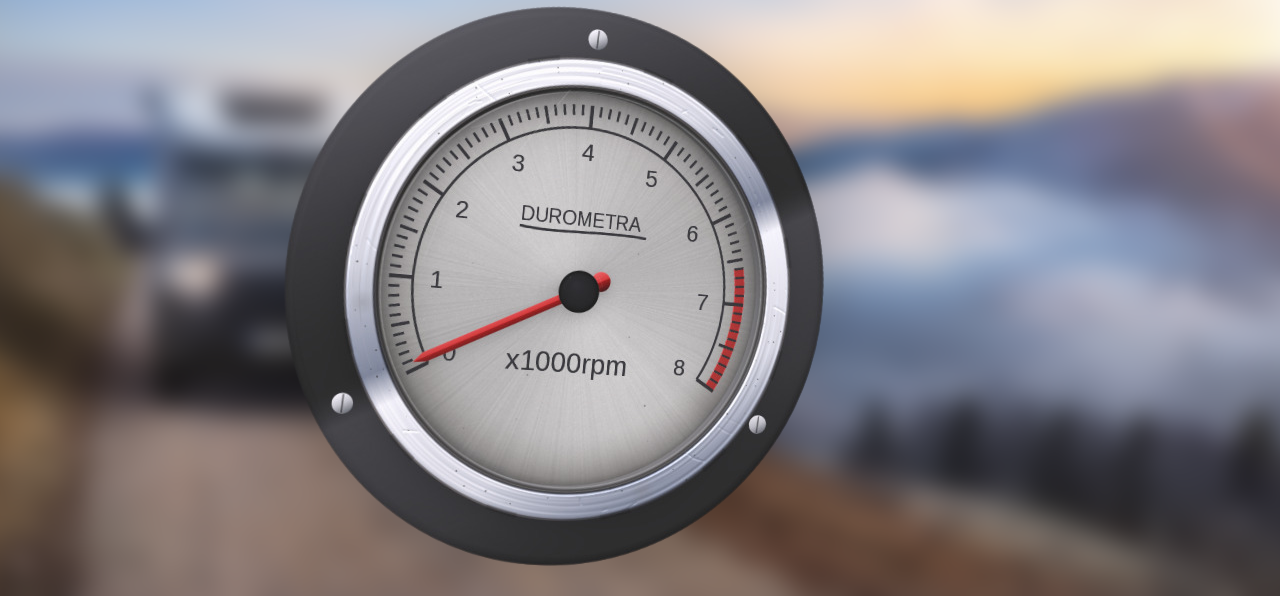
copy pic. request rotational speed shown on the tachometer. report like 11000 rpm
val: 100 rpm
